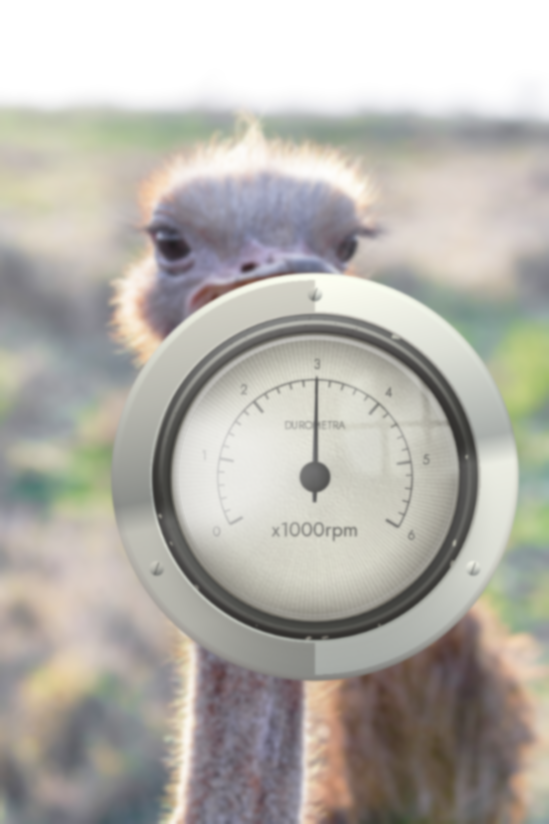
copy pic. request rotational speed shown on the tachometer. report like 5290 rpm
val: 3000 rpm
